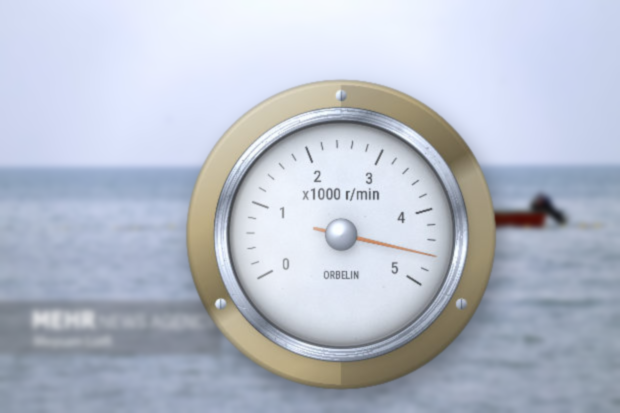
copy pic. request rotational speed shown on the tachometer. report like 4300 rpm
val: 4600 rpm
